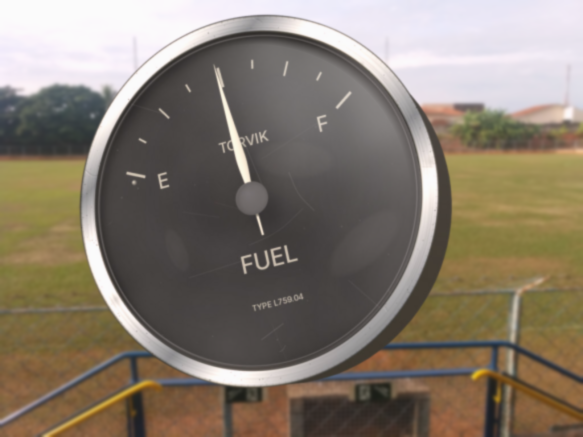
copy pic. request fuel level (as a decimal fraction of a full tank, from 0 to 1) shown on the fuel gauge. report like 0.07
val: 0.5
